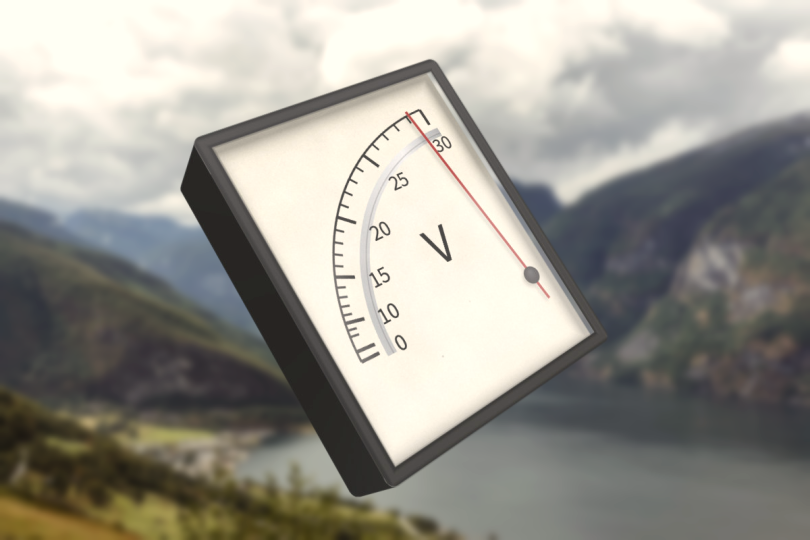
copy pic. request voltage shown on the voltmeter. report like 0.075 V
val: 29 V
